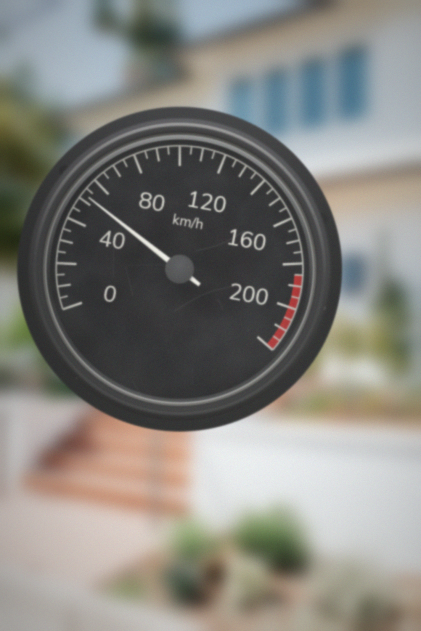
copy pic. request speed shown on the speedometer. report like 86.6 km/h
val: 52.5 km/h
